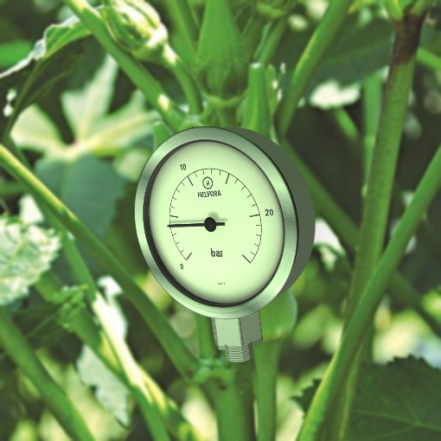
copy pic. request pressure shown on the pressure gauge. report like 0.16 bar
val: 4 bar
